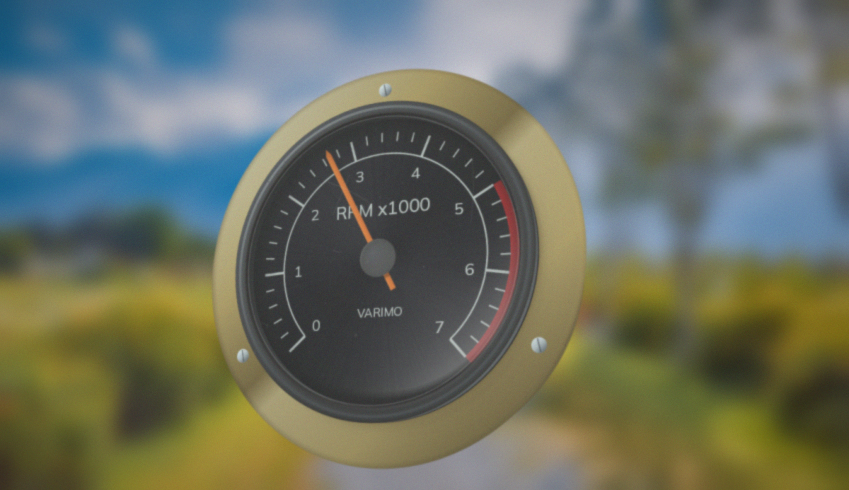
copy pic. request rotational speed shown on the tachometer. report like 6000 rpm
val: 2700 rpm
